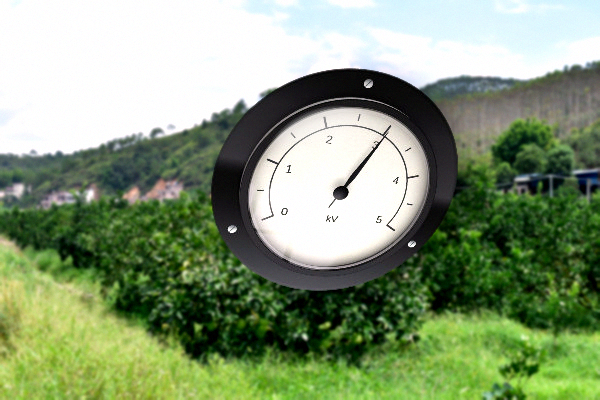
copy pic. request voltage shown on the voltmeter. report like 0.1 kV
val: 3 kV
